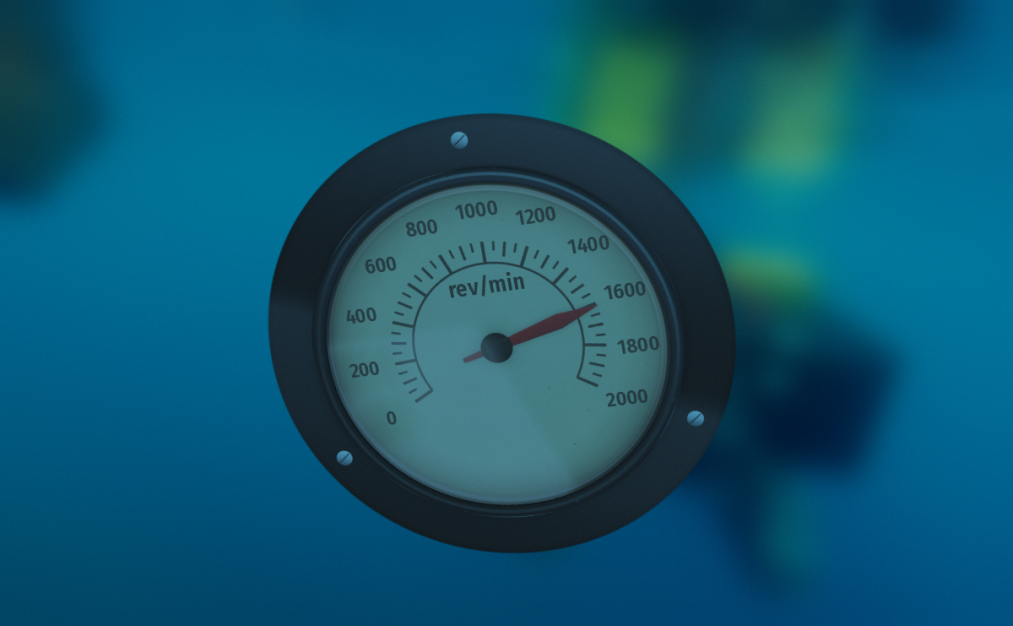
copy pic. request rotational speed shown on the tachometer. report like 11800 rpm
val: 1600 rpm
